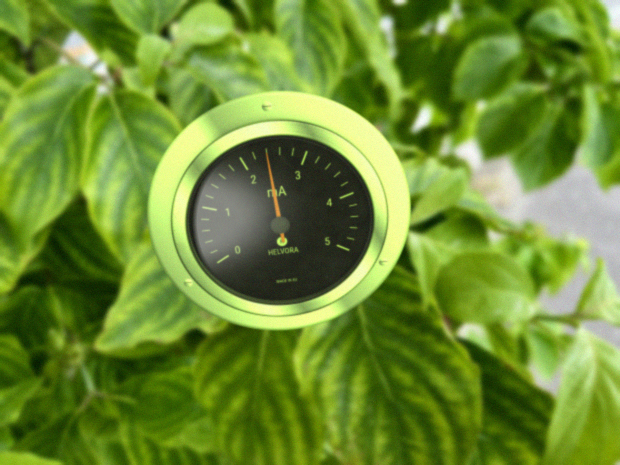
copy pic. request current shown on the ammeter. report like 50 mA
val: 2.4 mA
